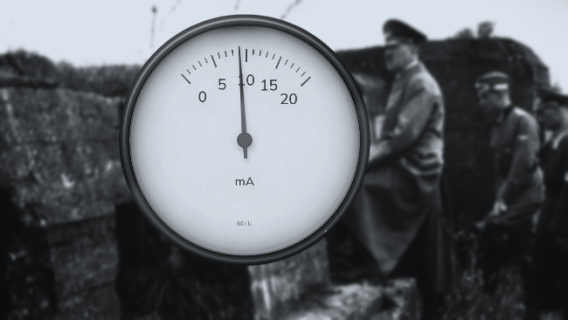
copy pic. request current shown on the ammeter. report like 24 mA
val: 9 mA
